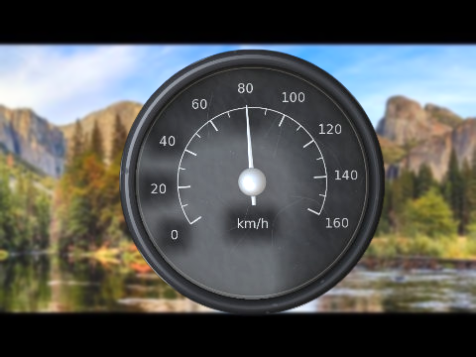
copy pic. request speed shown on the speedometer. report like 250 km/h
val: 80 km/h
